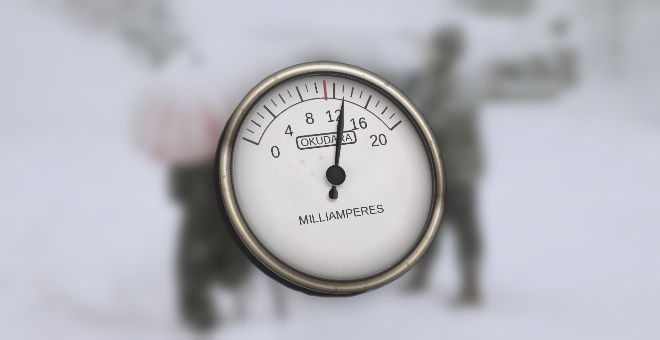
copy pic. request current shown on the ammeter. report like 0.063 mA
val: 13 mA
